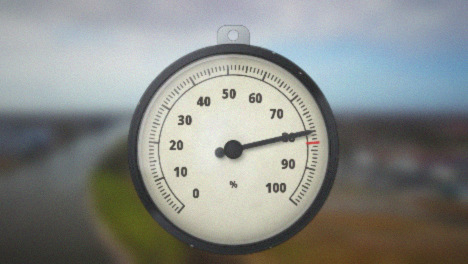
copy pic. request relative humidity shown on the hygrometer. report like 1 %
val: 80 %
